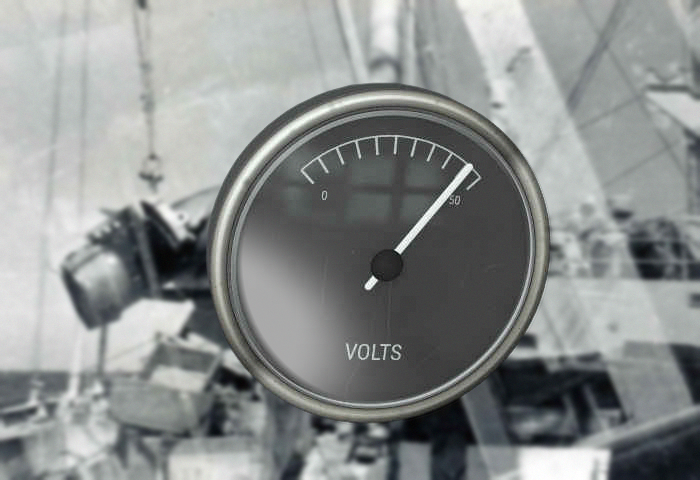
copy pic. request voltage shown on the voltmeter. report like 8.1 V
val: 45 V
